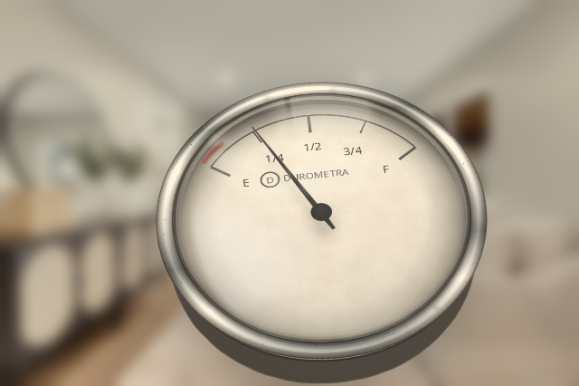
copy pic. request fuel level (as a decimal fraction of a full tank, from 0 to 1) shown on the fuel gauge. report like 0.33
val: 0.25
